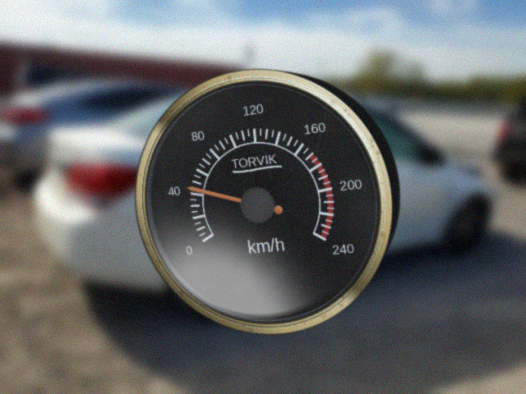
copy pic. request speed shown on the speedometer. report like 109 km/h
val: 45 km/h
